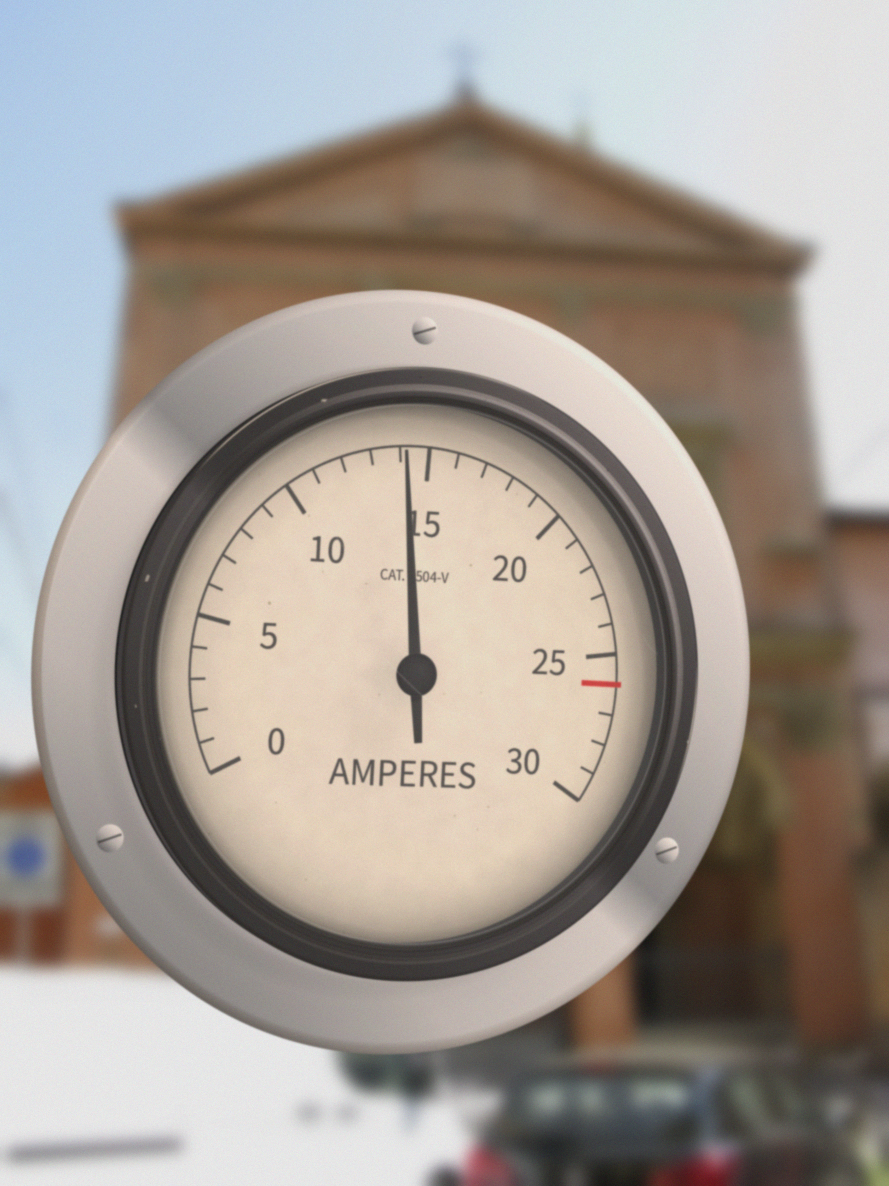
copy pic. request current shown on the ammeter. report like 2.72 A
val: 14 A
